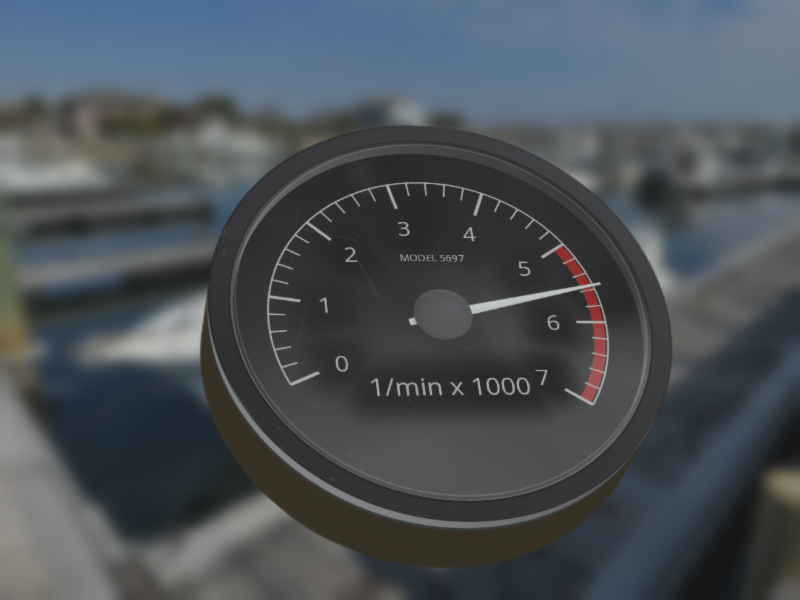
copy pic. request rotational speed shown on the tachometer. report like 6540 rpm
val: 5600 rpm
